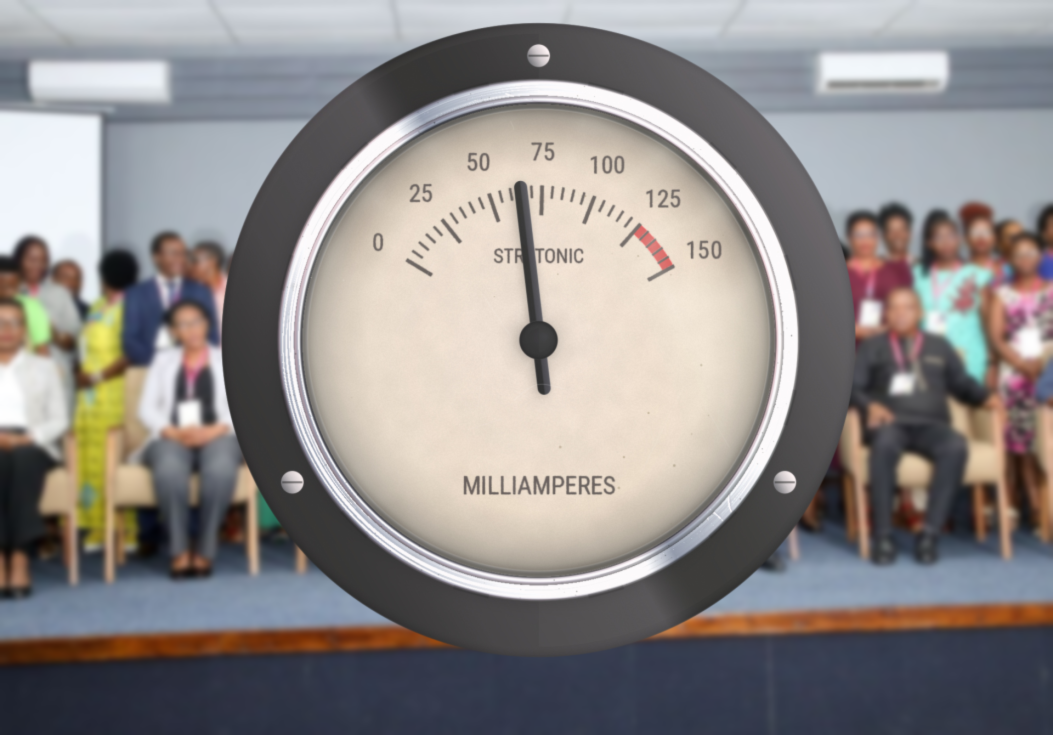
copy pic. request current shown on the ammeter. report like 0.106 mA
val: 65 mA
